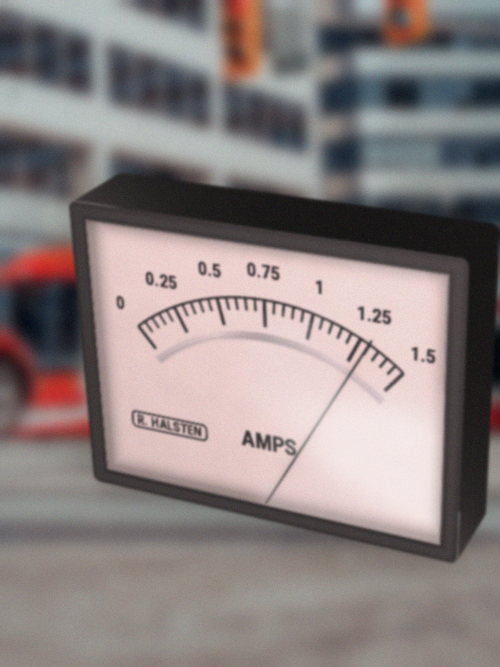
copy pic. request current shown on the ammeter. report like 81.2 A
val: 1.3 A
